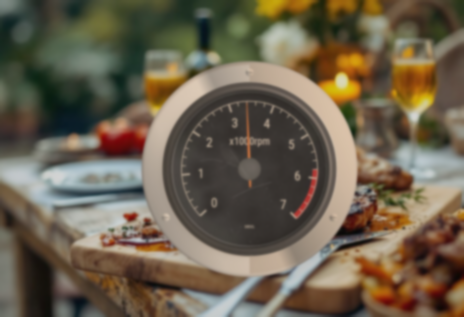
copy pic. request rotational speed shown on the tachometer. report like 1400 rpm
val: 3400 rpm
